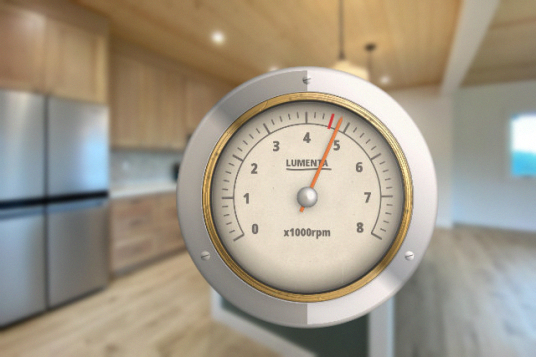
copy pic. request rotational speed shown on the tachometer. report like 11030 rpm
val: 4800 rpm
